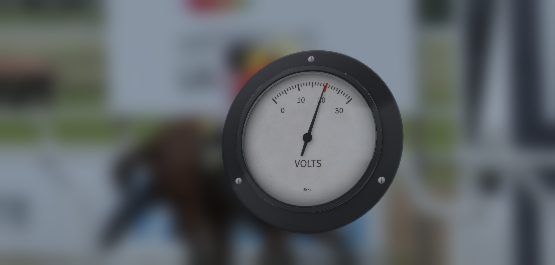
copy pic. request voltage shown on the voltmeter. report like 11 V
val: 20 V
